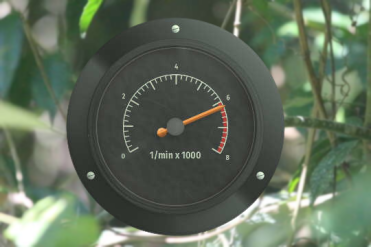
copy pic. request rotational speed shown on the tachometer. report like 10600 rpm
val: 6200 rpm
